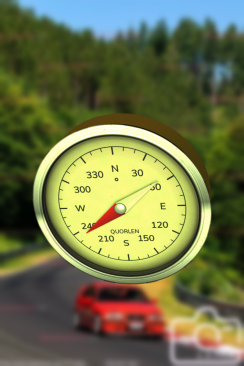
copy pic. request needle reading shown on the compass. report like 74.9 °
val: 235 °
